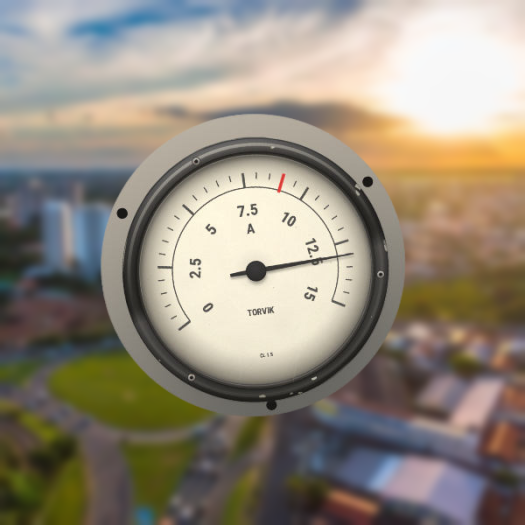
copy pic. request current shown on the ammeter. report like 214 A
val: 13 A
